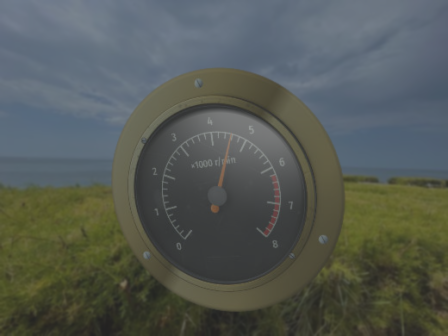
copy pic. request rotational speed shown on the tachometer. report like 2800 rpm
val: 4600 rpm
